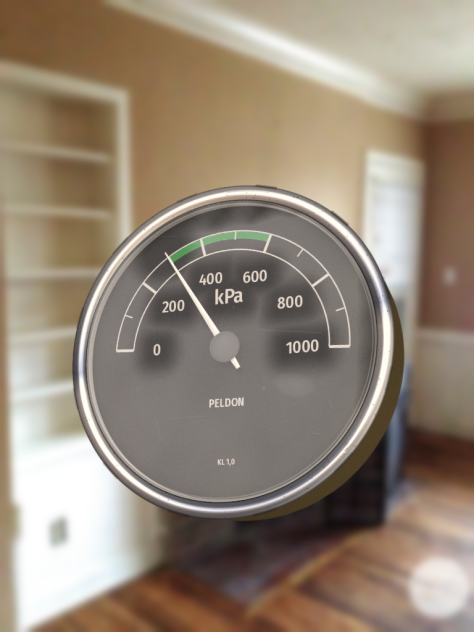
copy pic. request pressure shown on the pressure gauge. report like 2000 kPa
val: 300 kPa
